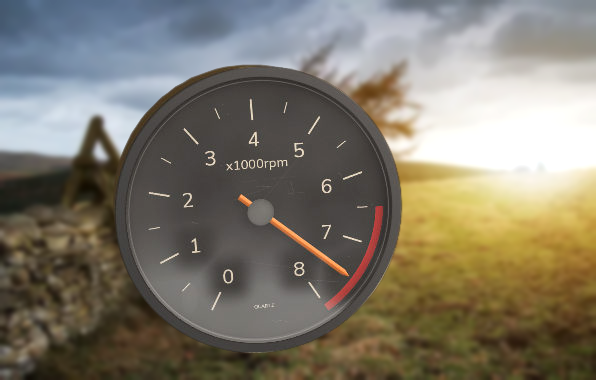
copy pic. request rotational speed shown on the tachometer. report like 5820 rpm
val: 7500 rpm
